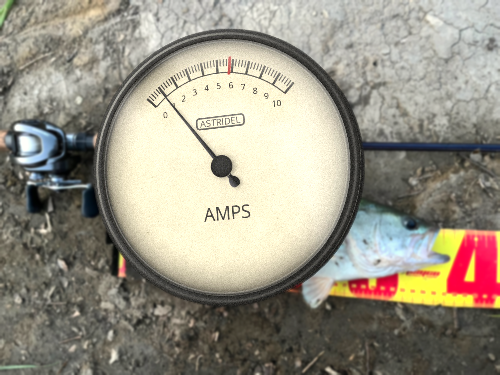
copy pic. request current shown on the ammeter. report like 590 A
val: 1 A
